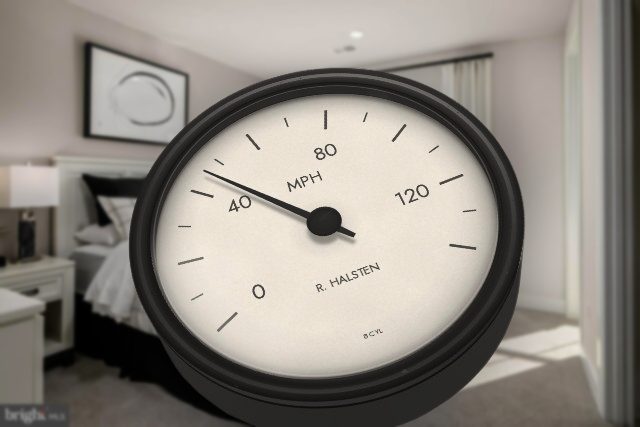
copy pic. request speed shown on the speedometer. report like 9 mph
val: 45 mph
